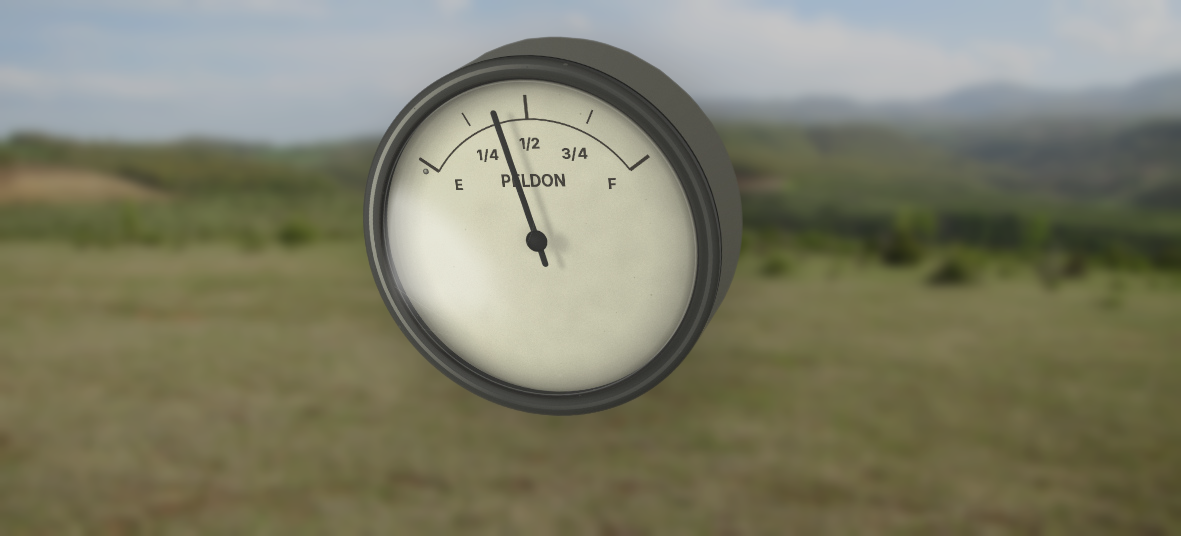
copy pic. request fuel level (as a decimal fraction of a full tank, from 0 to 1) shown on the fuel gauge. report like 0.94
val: 0.375
